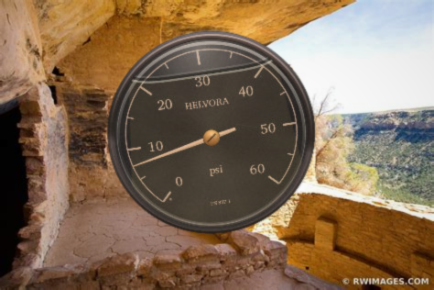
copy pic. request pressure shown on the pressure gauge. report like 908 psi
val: 7.5 psi
